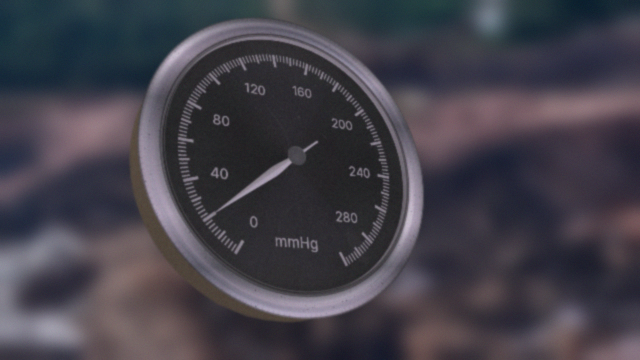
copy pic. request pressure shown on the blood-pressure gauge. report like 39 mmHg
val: 20 mmHg
